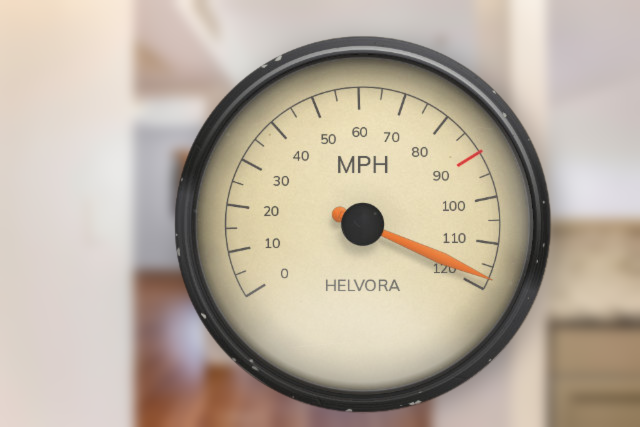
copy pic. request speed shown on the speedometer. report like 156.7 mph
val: 117.5 mph
